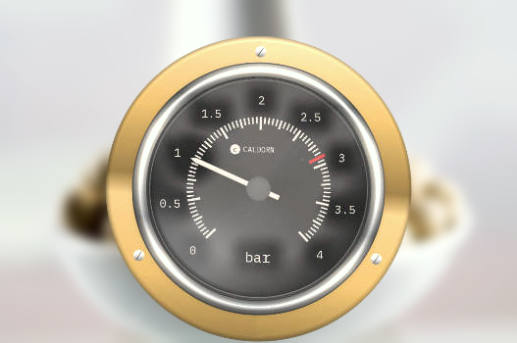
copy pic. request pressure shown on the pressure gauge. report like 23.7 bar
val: 1 bar
